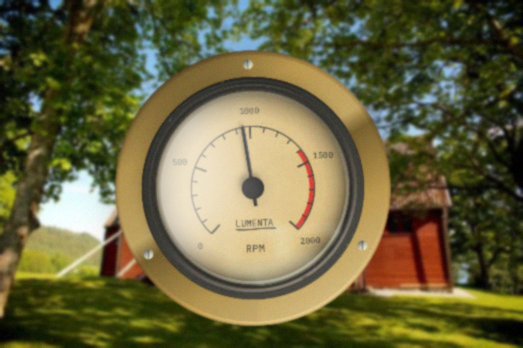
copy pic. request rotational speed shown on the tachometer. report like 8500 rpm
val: 950 rpm
